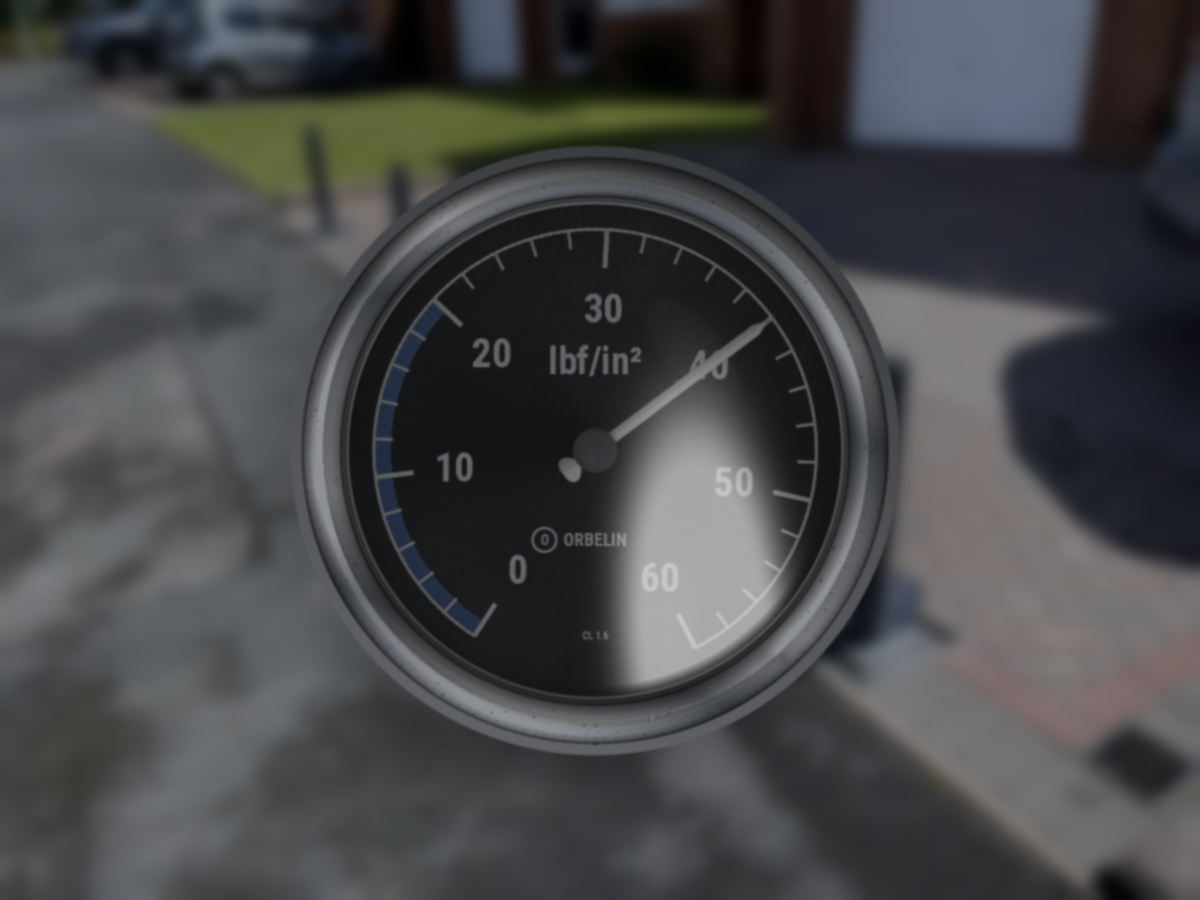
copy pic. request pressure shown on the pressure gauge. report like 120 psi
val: 40 psi
